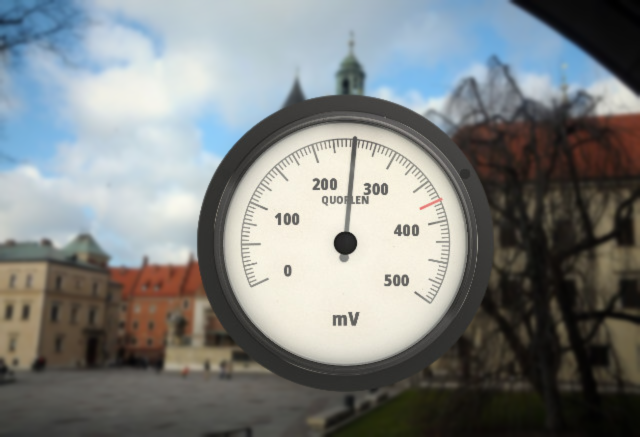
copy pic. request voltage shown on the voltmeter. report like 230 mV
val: 250 mV
